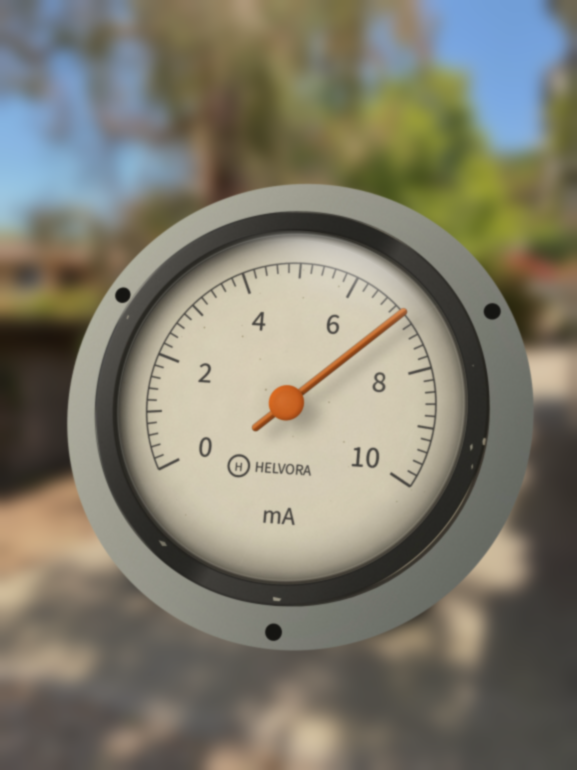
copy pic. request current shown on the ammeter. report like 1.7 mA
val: 7 mA
